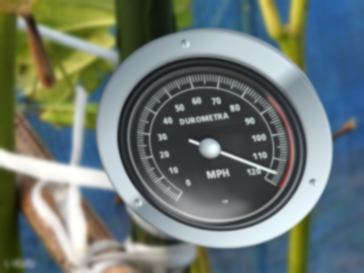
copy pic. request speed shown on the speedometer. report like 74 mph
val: 115 mph
